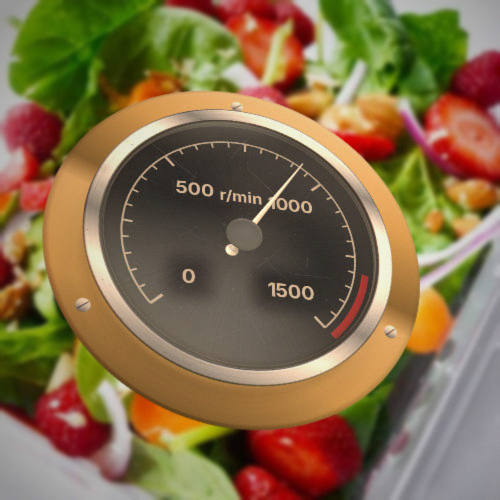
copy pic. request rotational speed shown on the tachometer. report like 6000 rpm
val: 925 rpm
